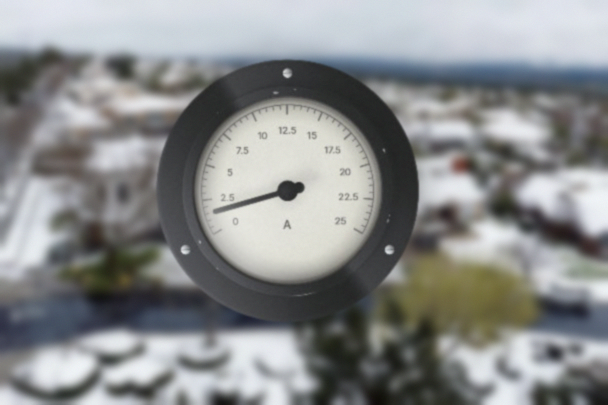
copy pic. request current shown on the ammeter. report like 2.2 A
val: 1.5 A
